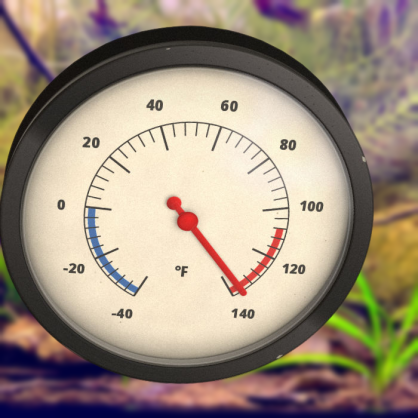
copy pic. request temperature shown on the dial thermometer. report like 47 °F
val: 136 °F
